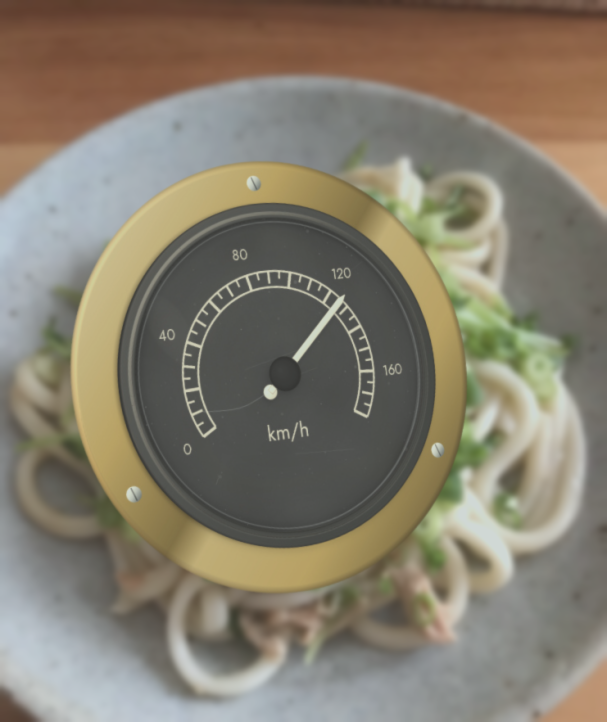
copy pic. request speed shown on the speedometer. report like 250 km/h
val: 125 km/h
